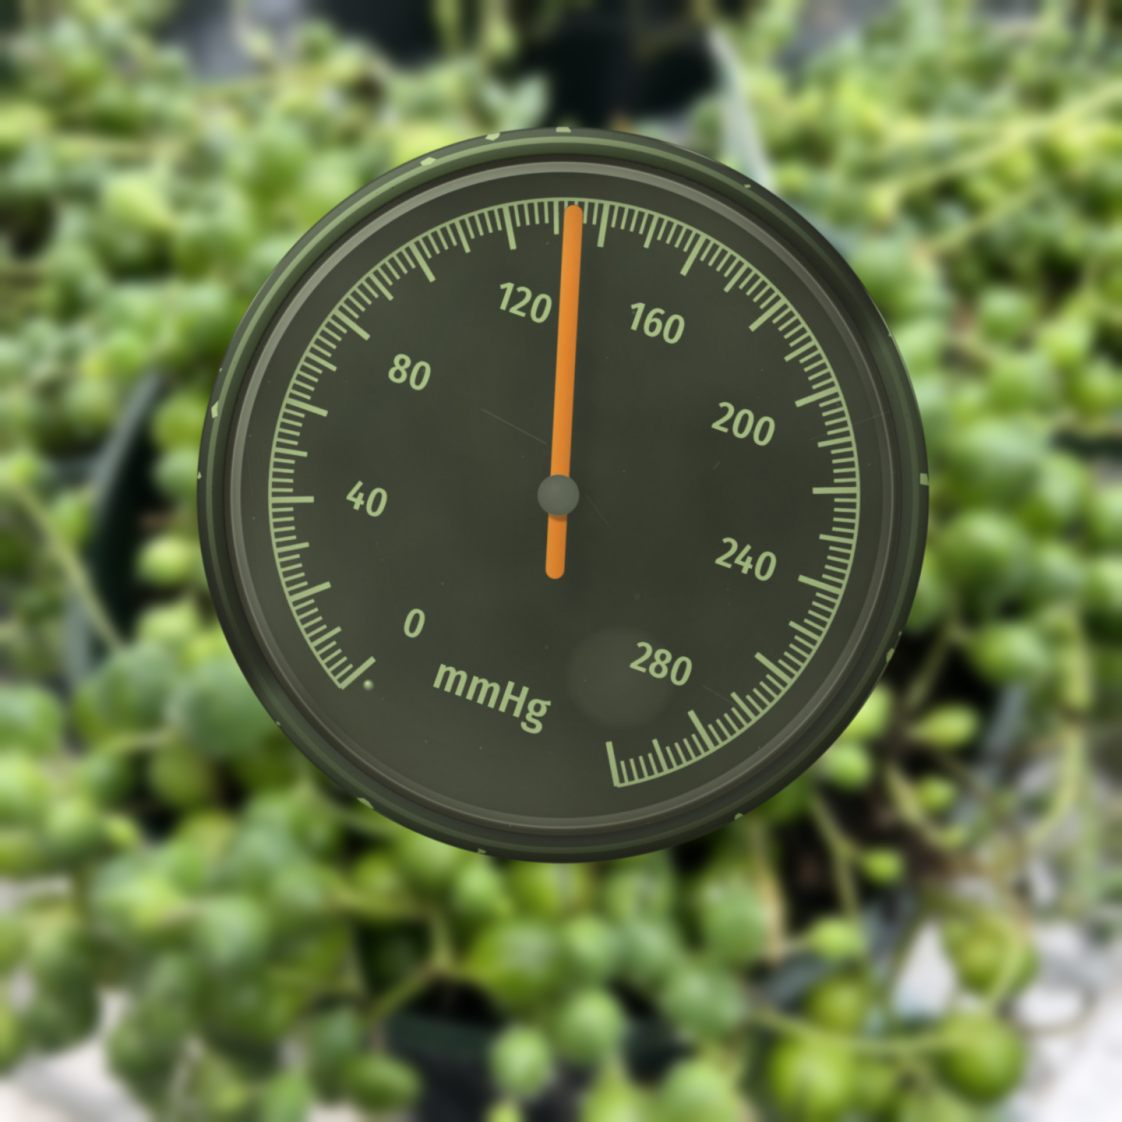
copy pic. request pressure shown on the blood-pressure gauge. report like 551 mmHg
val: 134 mmHg
